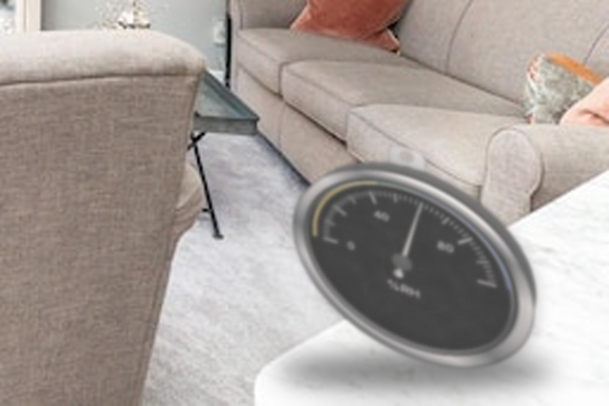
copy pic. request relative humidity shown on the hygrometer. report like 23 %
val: 60 %
